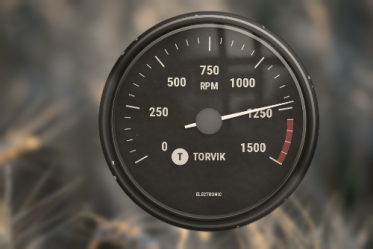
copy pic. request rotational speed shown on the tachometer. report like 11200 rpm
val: 1225 rpm
